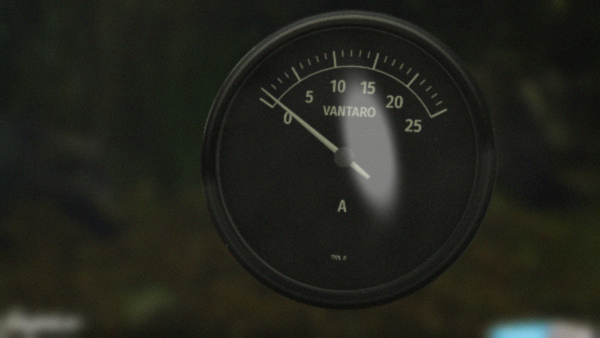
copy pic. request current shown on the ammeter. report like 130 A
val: 1 A
